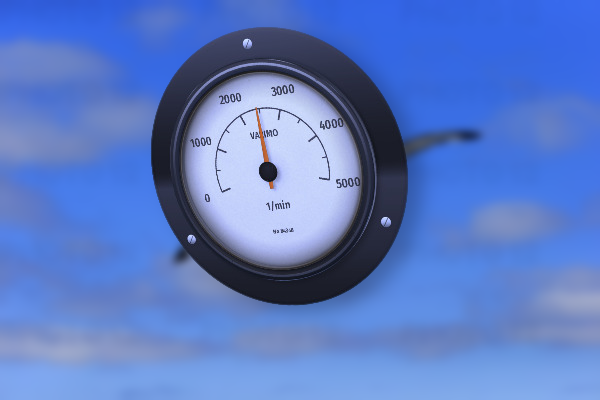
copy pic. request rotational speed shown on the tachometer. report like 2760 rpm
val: 2500 rpm
